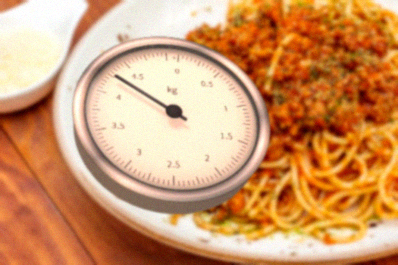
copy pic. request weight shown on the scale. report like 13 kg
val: 4.25 kg
